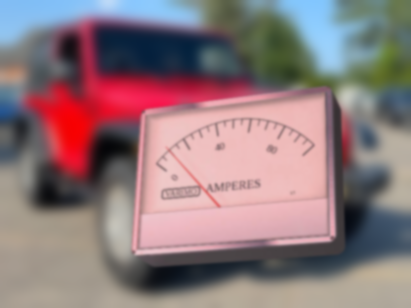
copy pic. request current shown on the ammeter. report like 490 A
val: 10 A
